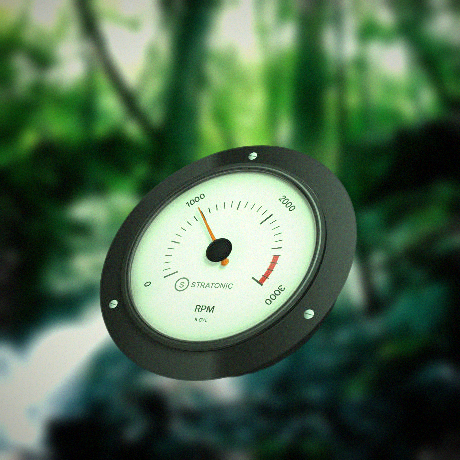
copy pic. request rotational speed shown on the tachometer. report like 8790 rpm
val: 1000 rpm
